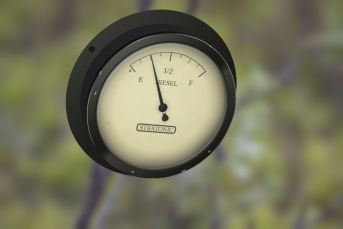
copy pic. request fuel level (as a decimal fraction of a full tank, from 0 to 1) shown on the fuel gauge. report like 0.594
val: 0.25
